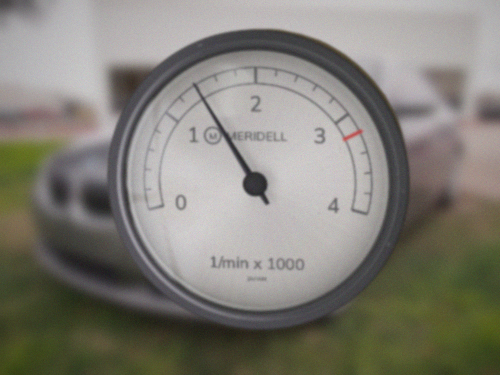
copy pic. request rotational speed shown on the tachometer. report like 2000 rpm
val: 1400 rpm
